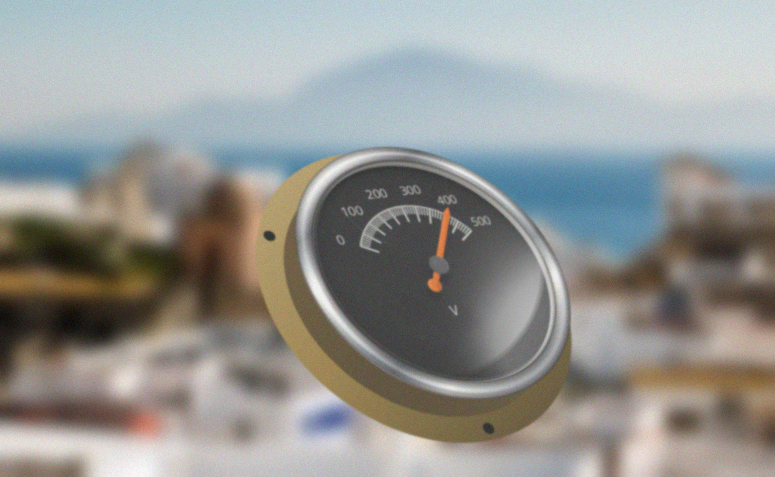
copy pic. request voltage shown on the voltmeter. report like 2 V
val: 400 V
